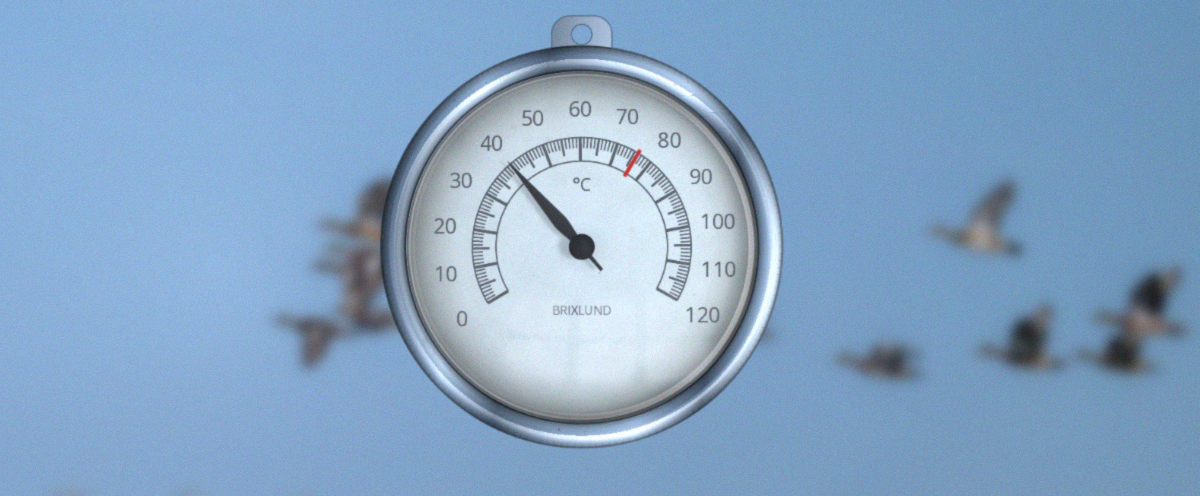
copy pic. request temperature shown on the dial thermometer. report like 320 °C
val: 40 °C
